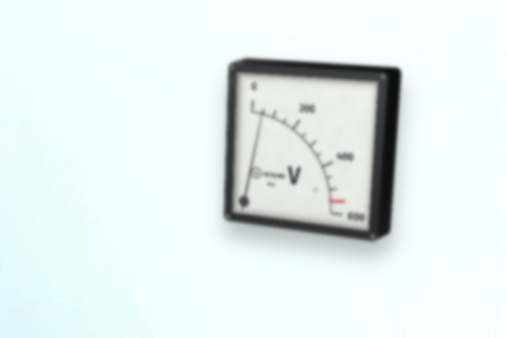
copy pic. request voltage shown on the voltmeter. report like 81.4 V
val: 50 V
